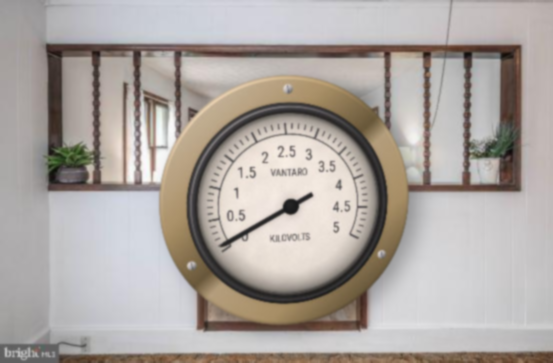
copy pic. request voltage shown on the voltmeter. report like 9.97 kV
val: 0.1 kV
